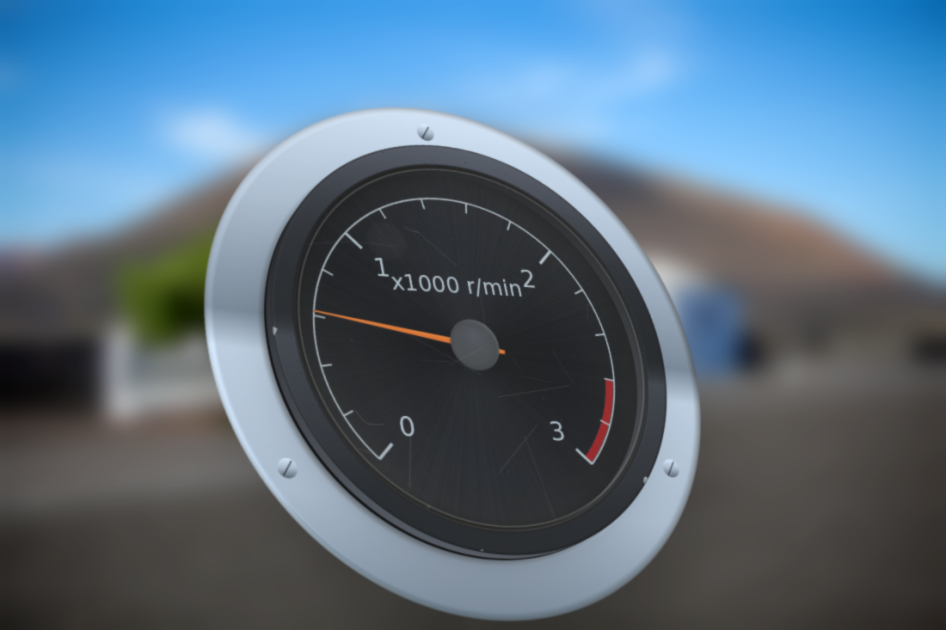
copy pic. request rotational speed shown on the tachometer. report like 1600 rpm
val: 600 rpm
